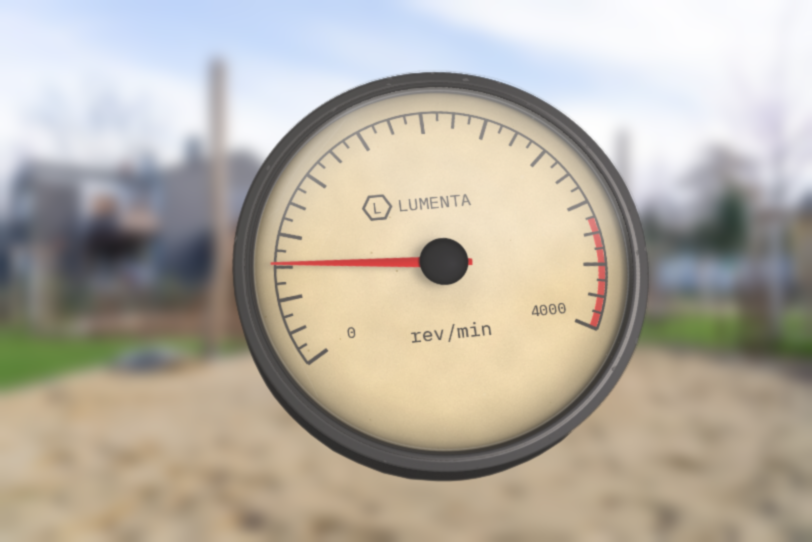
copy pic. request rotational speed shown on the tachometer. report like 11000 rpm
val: 600 rpm
